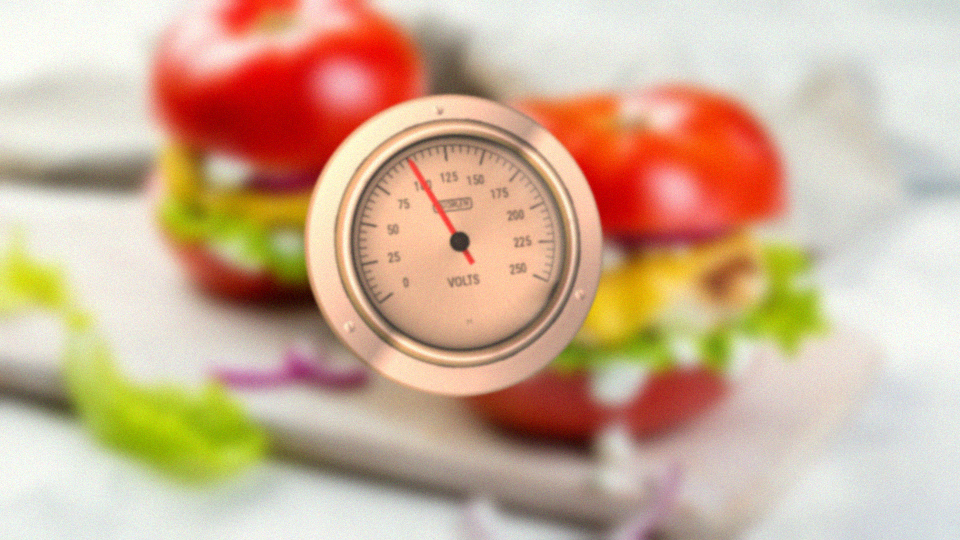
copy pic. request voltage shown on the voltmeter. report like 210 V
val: 100 V
